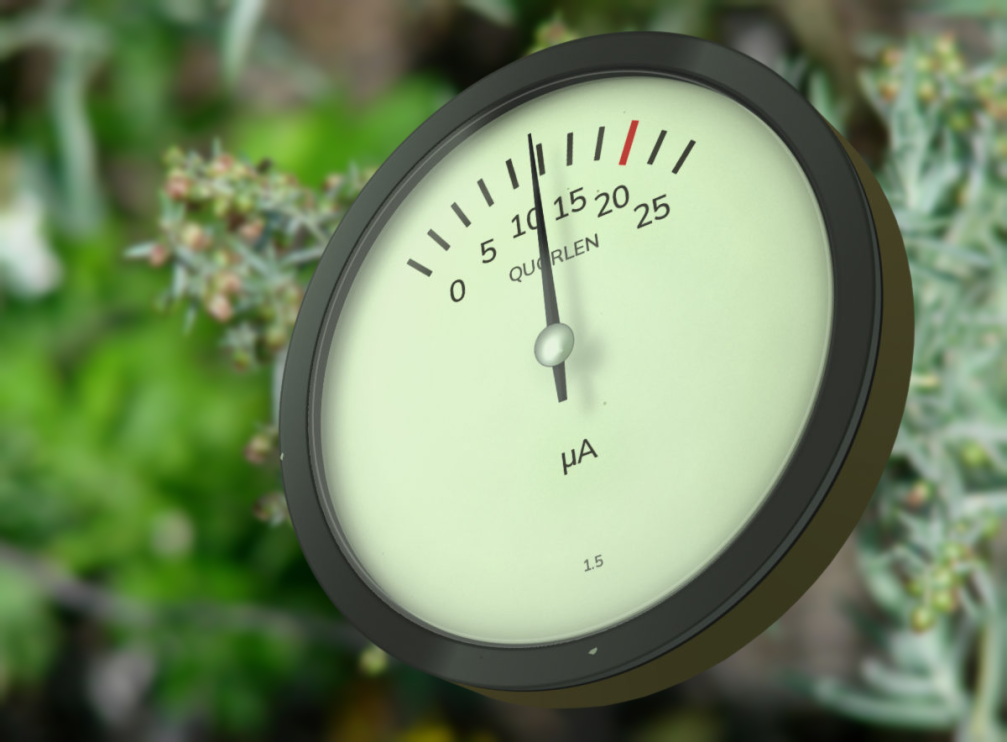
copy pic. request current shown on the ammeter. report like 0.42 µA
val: 12.5 µA
